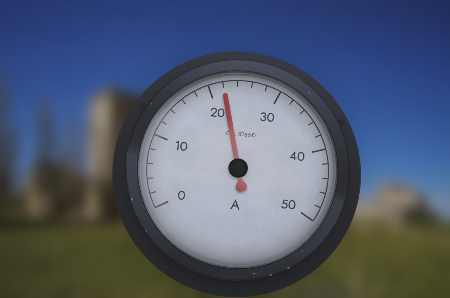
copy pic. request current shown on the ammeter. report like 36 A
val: 22 A
